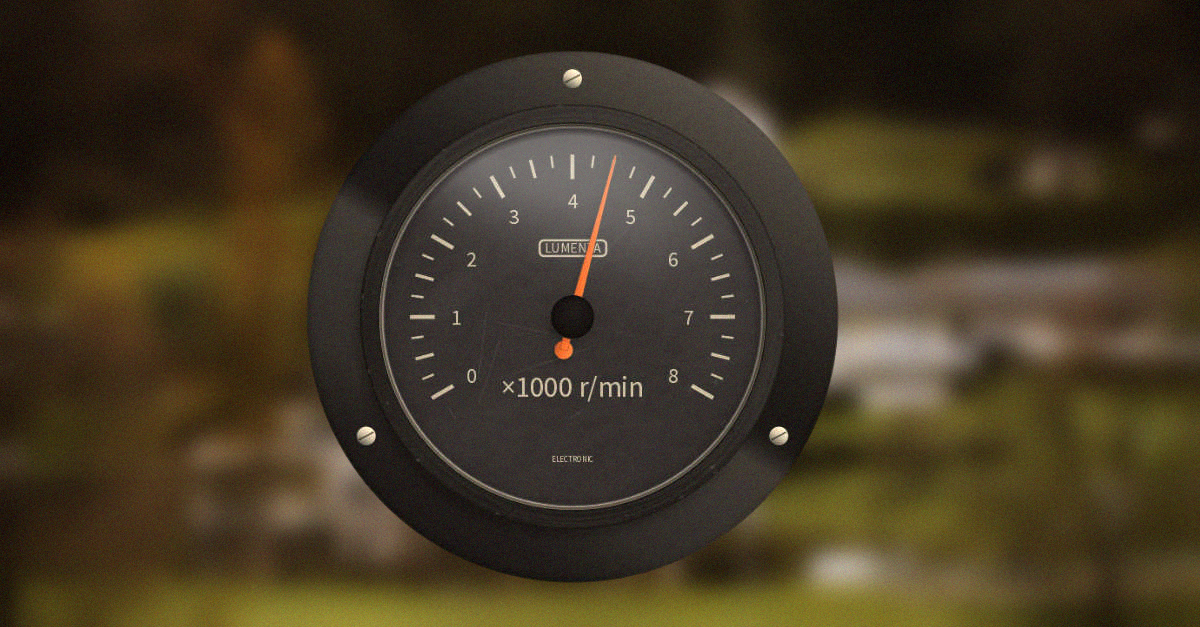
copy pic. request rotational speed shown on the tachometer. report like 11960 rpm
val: 4500 rpm
